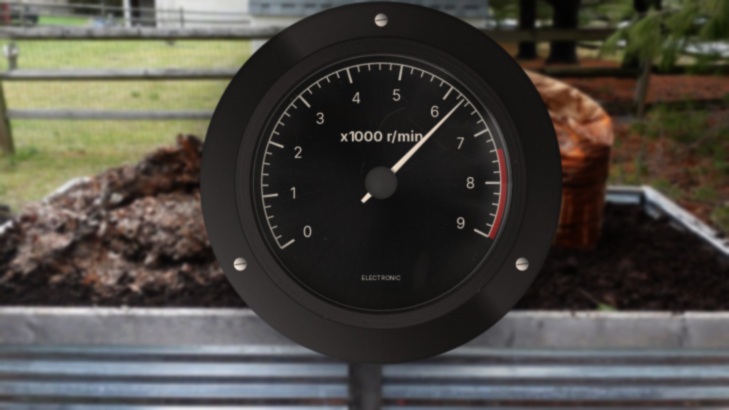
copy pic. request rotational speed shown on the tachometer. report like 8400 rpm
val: 6300 rpm
